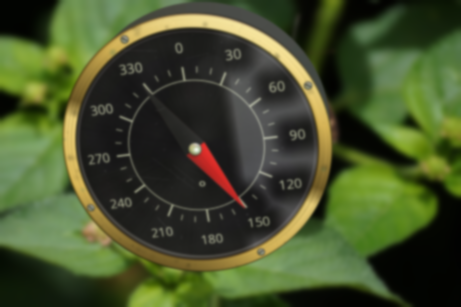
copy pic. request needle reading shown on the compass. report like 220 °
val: 150 °
